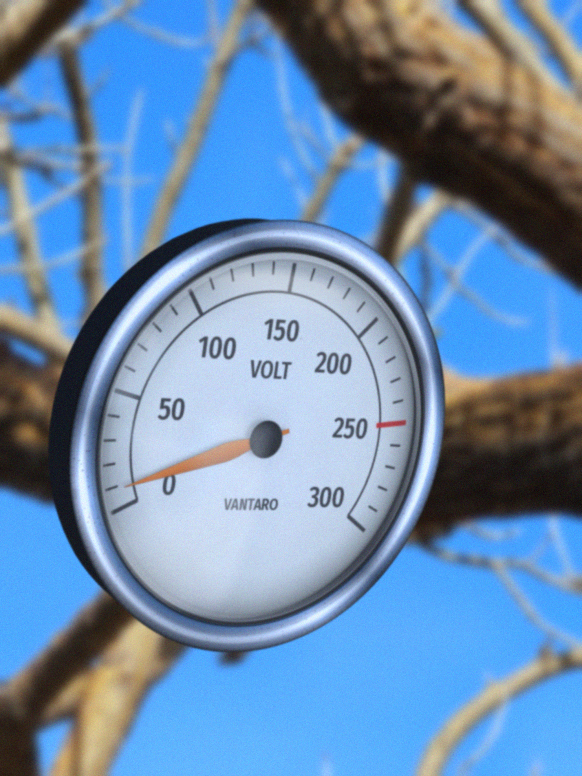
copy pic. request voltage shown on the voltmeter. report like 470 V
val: 10 V
